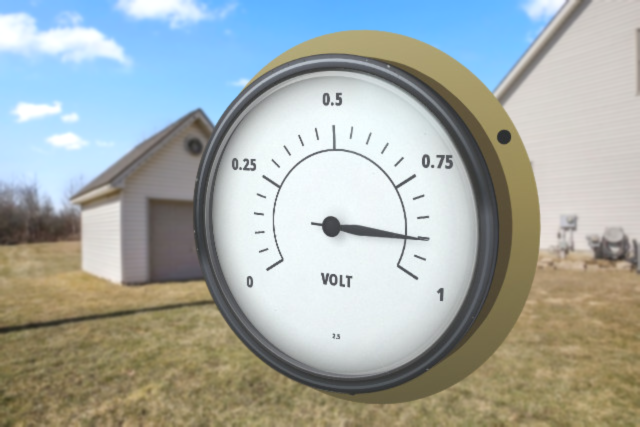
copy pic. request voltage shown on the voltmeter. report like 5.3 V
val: 0.9 V
